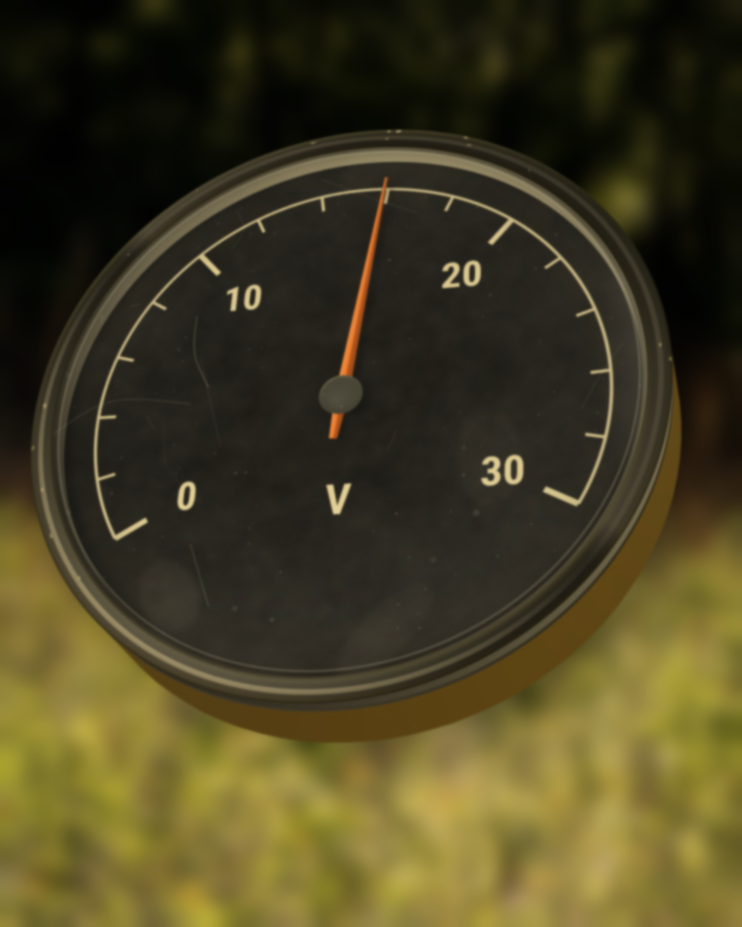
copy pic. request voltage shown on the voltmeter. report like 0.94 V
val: 16 V
